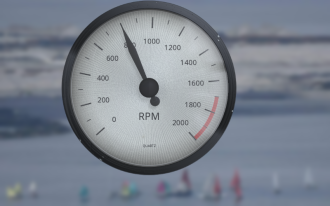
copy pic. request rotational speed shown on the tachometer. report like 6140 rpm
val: 800 rpm
